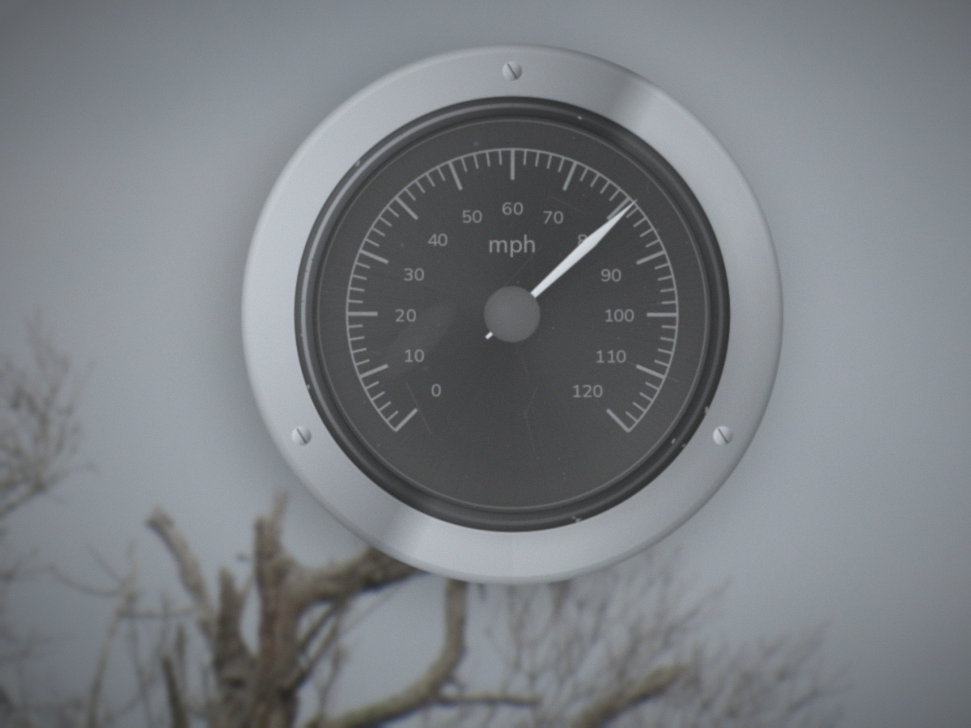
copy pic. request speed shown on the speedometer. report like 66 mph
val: 81 mph
